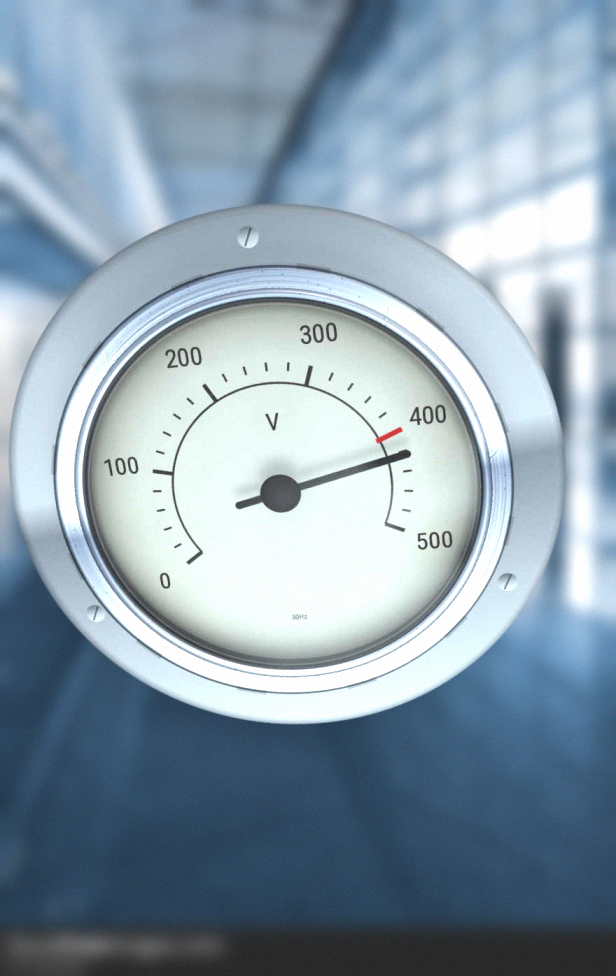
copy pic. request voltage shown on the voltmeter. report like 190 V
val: 420 V
